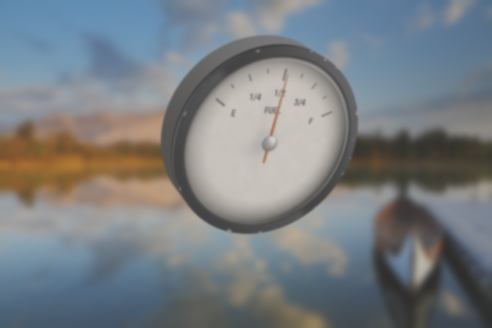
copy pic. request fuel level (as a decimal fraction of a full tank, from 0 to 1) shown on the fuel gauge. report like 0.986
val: 0.5
